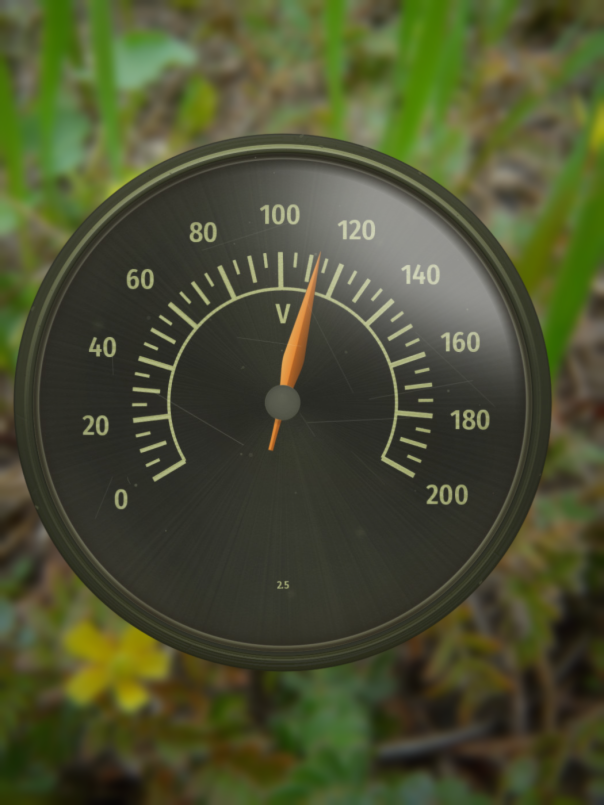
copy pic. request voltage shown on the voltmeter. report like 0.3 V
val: 112.5 V
